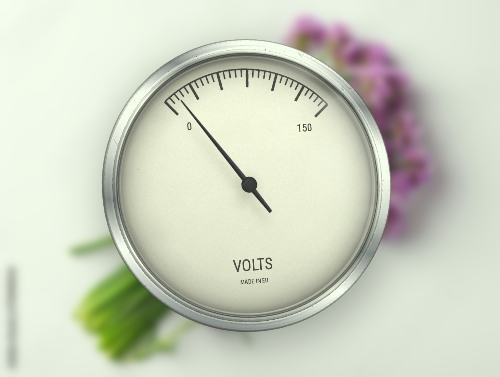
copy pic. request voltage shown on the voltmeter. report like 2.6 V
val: 10 V
